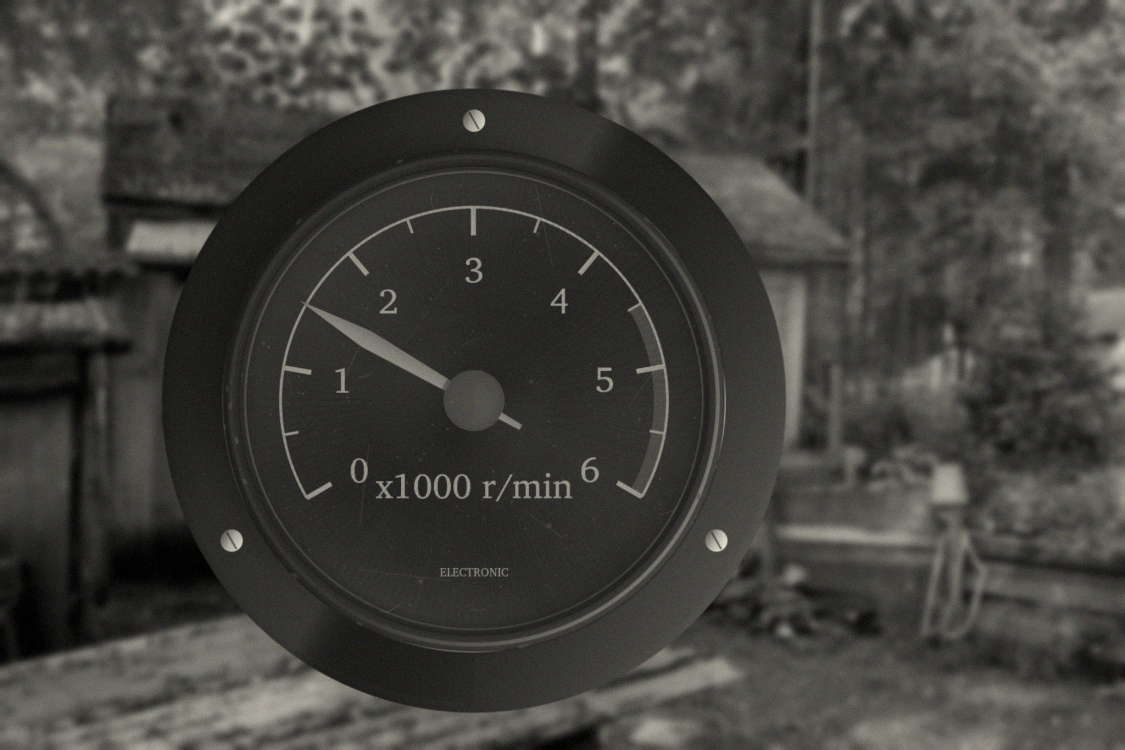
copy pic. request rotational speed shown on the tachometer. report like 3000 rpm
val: 1500 rpm
